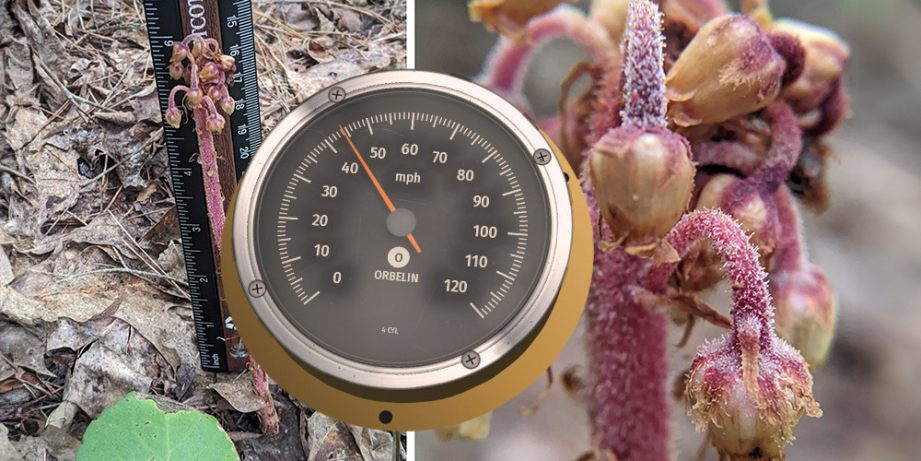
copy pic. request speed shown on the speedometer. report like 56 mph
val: 44 mph
